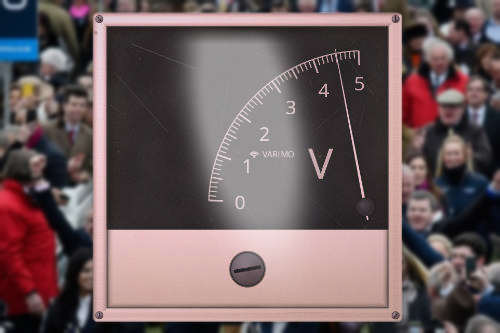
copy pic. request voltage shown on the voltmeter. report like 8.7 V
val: 4.5 V
